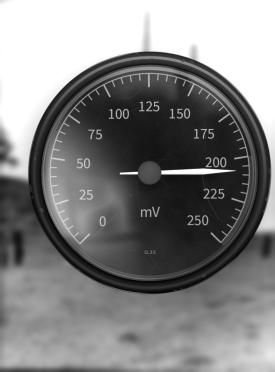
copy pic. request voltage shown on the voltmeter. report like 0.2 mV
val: 207.5 mV
